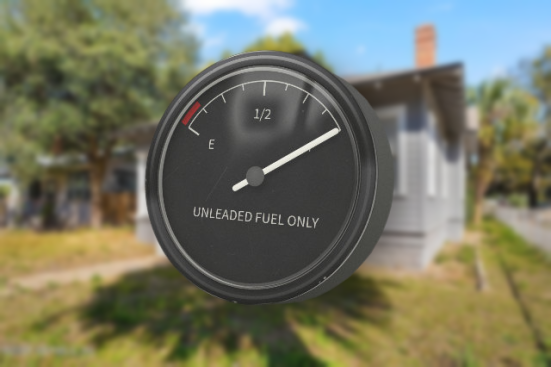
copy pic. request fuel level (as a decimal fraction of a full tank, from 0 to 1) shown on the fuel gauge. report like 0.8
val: 1
